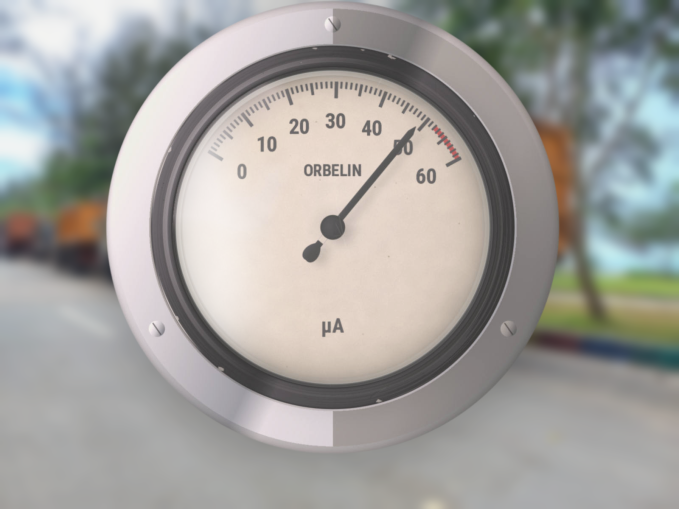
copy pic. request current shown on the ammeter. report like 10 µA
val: 49 µA
